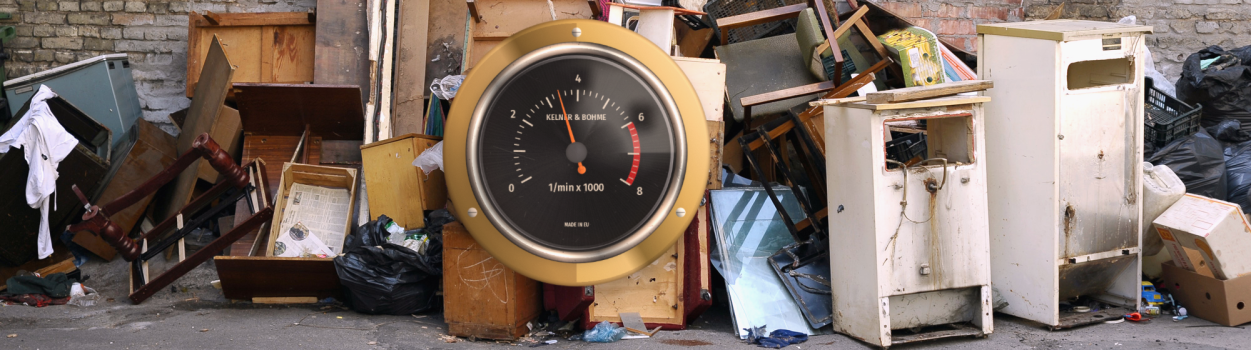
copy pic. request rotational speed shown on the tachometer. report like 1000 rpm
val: 3400 rpm
